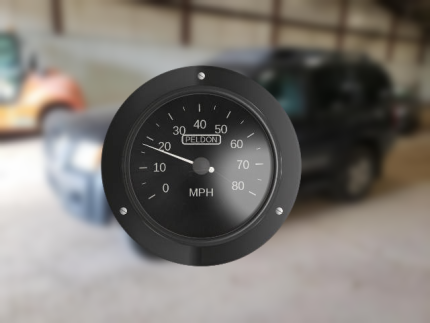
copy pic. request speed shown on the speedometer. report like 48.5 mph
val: 17.5 mph
